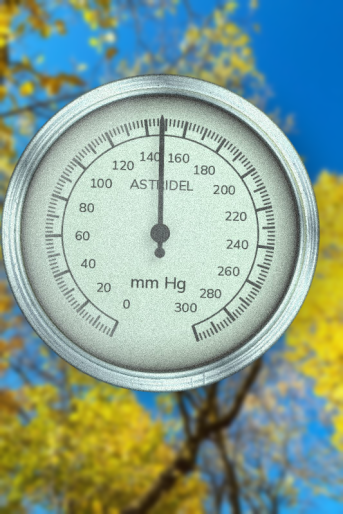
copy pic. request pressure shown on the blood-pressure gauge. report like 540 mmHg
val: 148 mmHg
